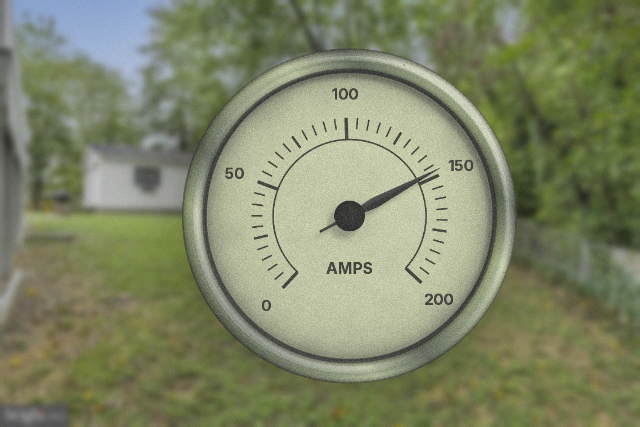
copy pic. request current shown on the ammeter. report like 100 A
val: 147.5 A
